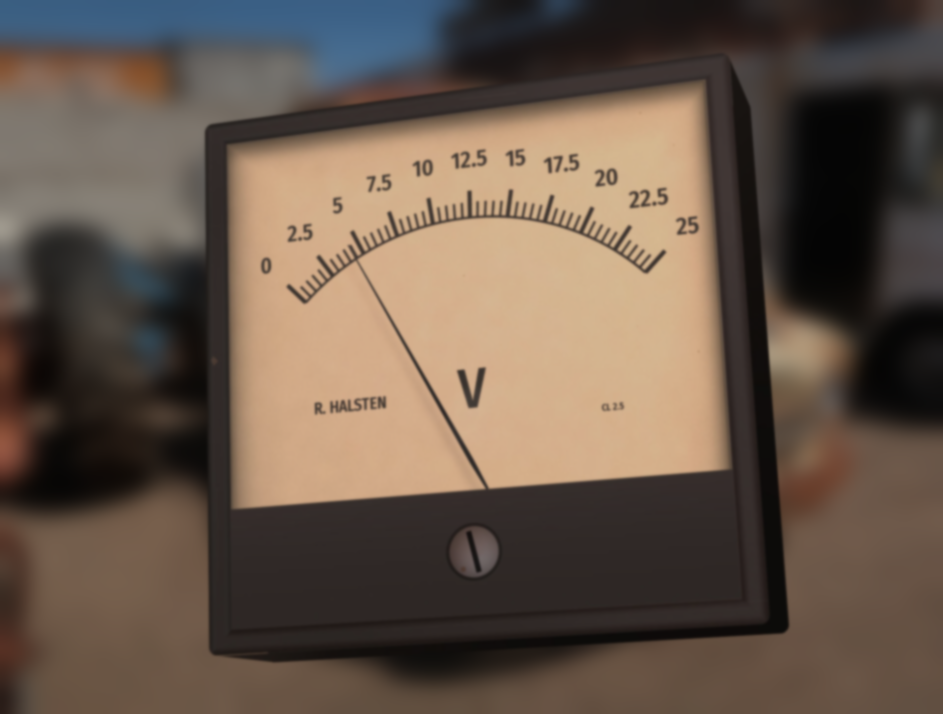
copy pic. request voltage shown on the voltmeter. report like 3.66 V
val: 4.5 V
